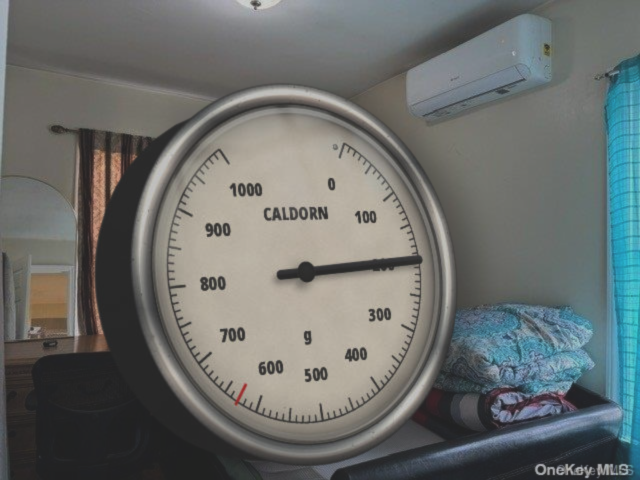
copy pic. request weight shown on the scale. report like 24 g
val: 200 g
